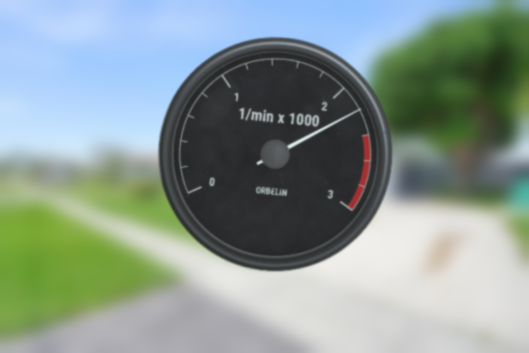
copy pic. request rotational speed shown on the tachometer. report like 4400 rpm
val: 2200 rpm
